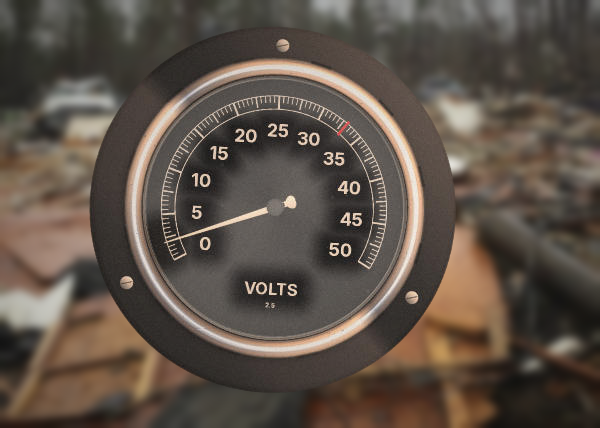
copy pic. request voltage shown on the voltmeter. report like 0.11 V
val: 2 V
